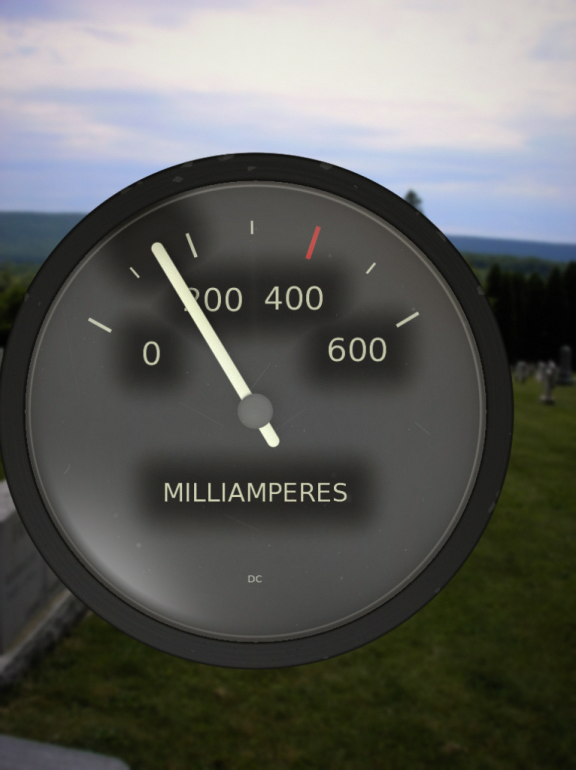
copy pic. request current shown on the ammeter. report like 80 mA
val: 150 mA
